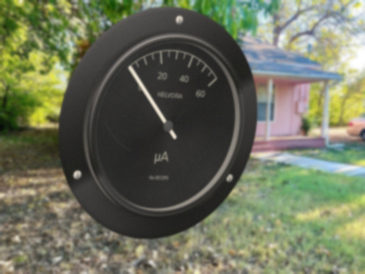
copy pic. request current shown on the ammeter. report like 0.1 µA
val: 0 µA
